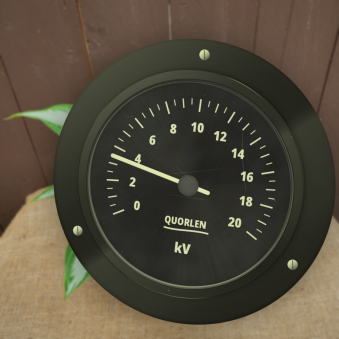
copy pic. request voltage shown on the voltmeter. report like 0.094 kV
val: 3.5 kV
